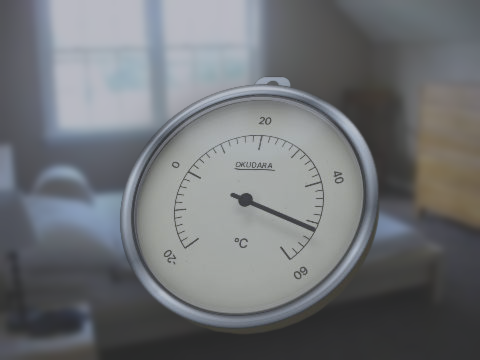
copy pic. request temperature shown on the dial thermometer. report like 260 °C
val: 52 °C
